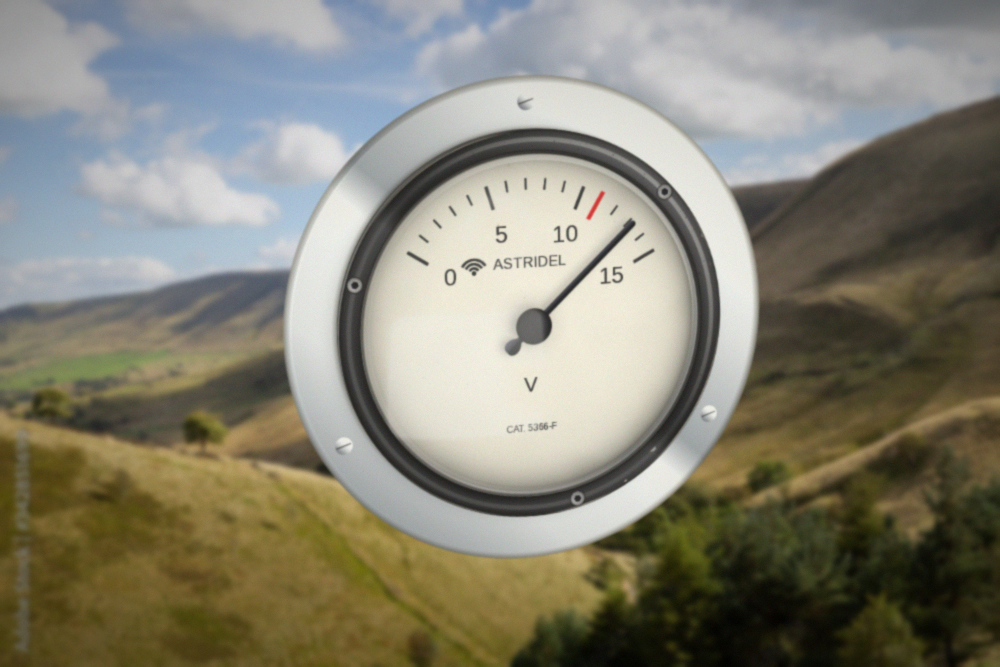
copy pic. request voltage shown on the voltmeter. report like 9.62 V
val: 13 V
